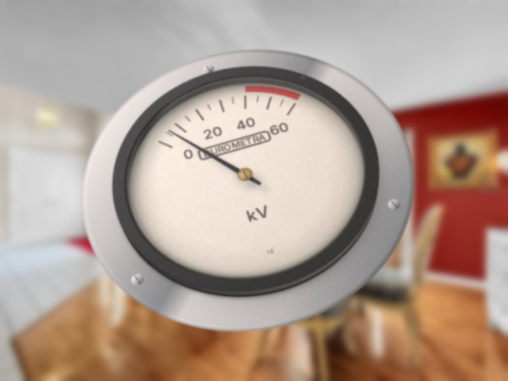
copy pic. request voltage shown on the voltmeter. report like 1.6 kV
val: 5 kV
